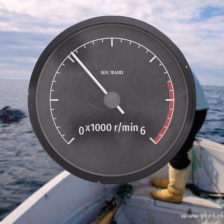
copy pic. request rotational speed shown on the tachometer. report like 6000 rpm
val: 2100 rpm
